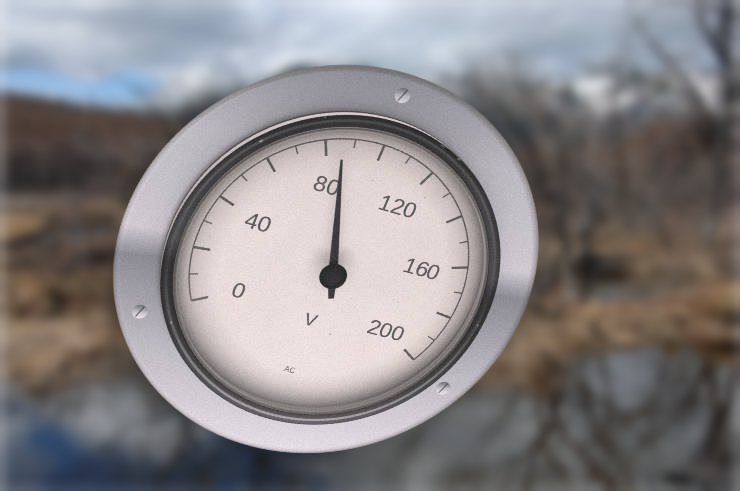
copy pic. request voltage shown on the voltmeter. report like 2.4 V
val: 85 V
